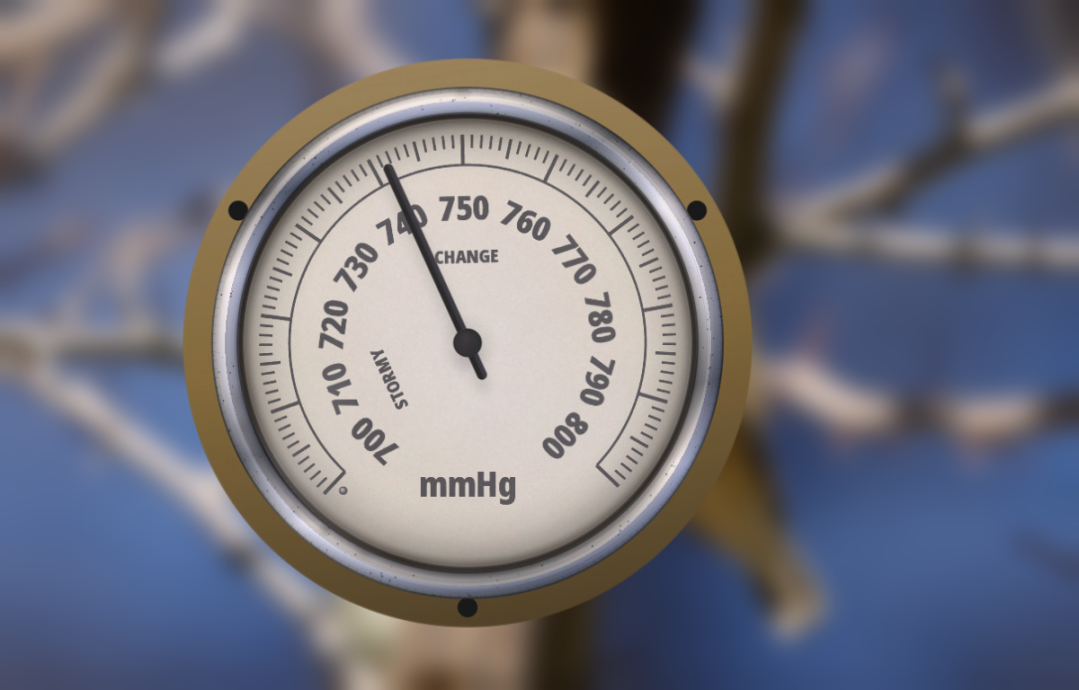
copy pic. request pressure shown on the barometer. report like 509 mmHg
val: 741.5 mmHg
